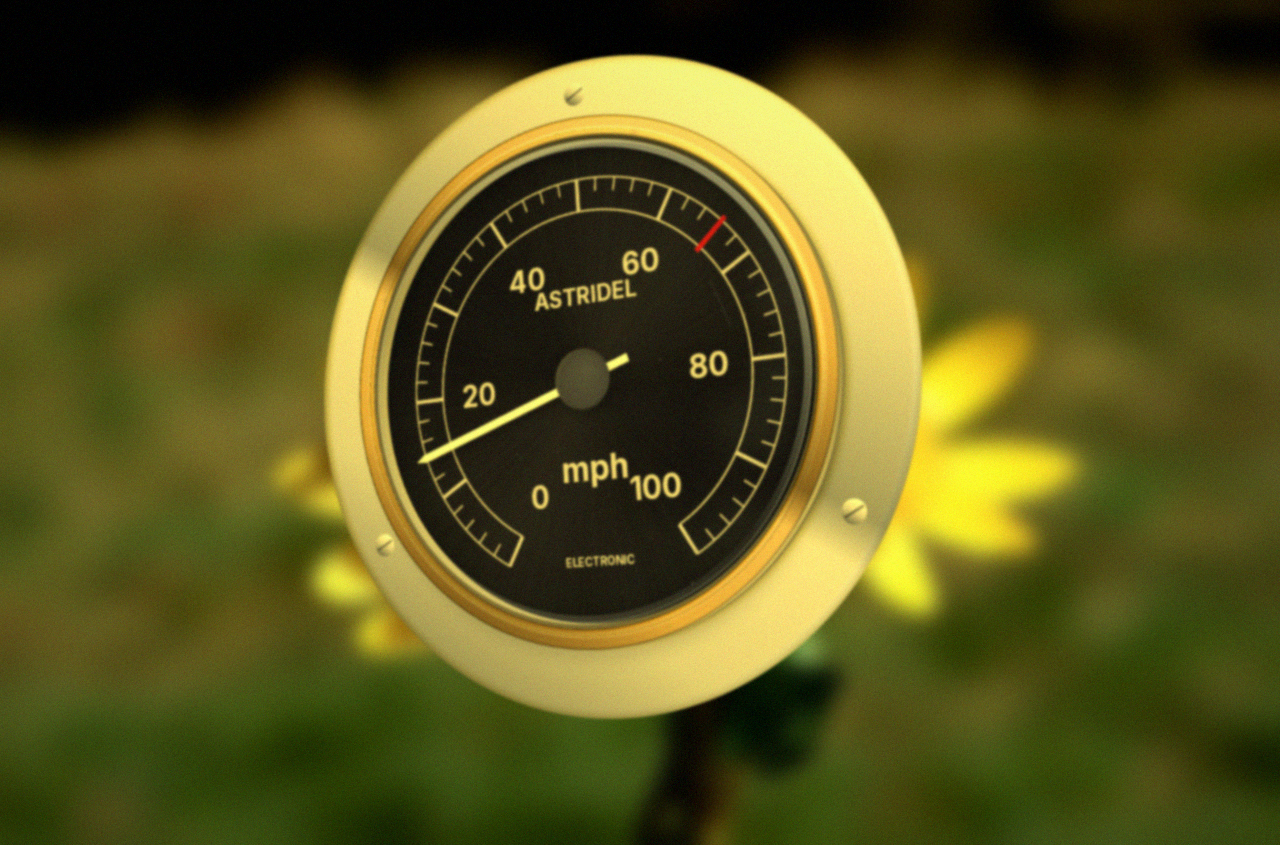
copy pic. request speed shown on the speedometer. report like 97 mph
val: 14 mph
